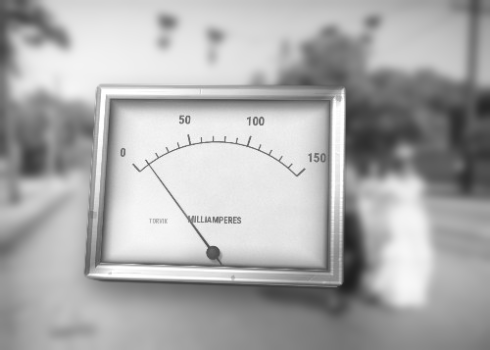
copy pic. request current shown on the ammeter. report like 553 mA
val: 10 mA
